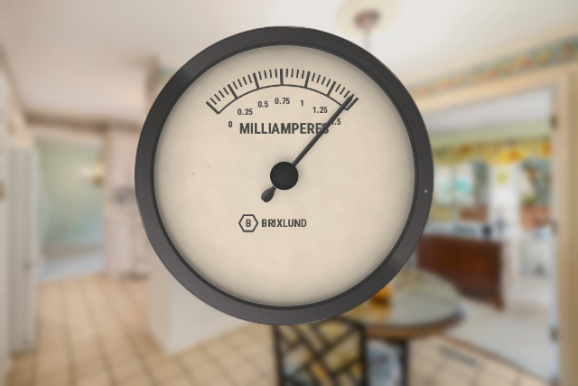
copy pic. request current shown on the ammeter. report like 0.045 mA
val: 1.45 mA
